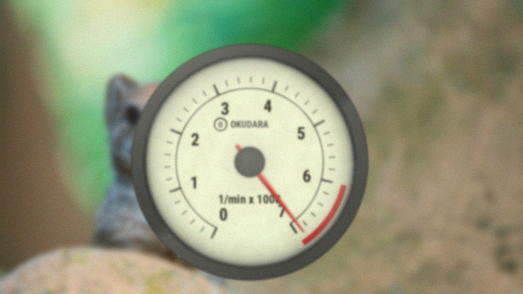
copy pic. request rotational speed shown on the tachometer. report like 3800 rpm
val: 6900 rpm
